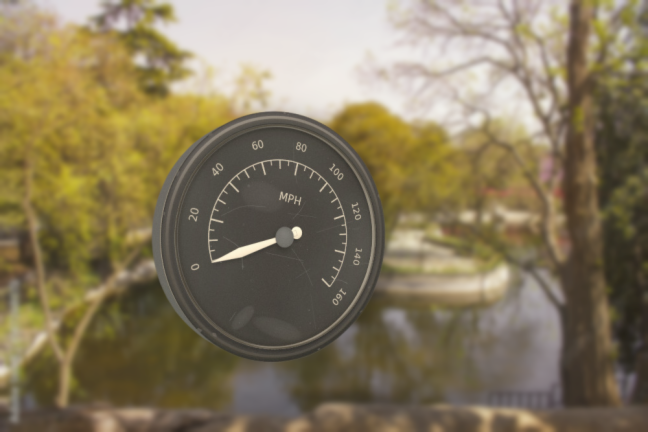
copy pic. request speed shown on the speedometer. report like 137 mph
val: 0 mph
